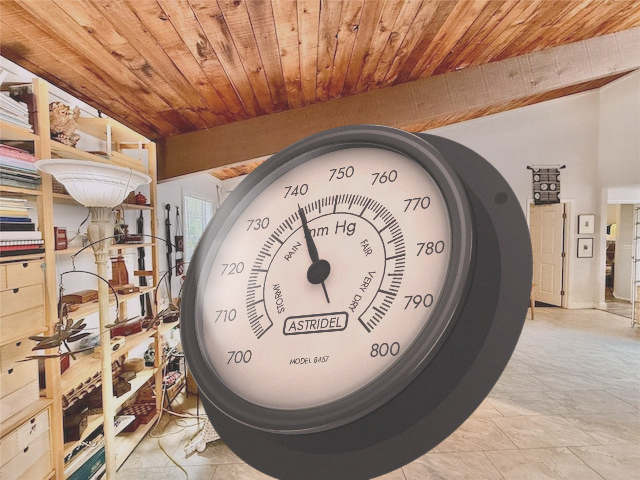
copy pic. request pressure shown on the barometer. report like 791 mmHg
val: 740 mmHg
